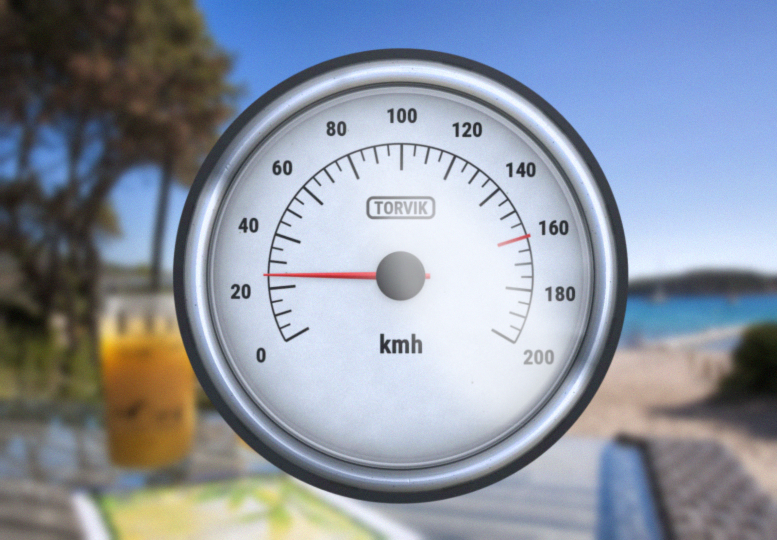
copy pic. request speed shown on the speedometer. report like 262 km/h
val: 25 km/h
